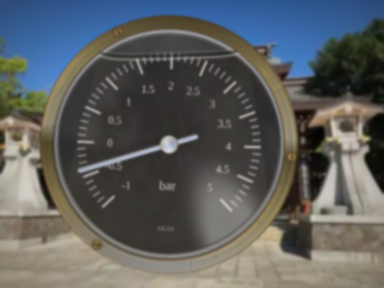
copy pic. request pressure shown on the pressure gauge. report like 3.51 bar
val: -0.4 bar
